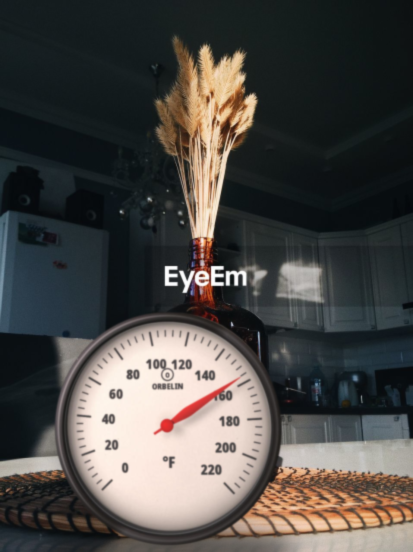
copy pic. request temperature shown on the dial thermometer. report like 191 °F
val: 156 °F
